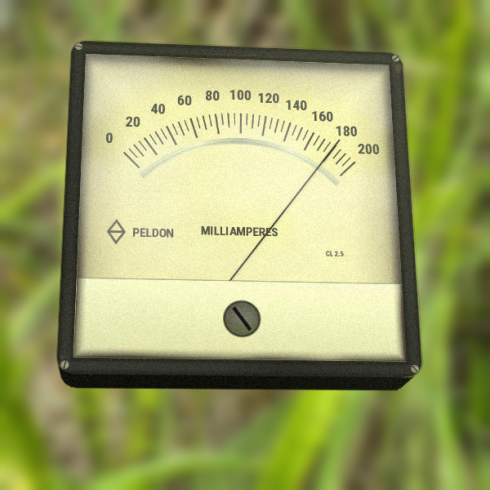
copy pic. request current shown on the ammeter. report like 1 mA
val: 180 mA
